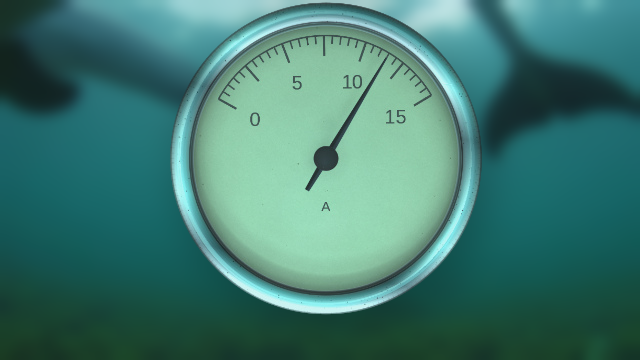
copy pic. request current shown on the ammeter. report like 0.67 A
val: 11.5 A
